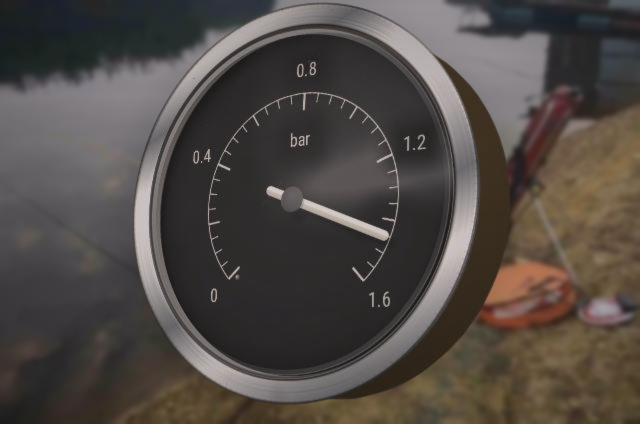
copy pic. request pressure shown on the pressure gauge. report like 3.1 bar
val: 1.45 bar
